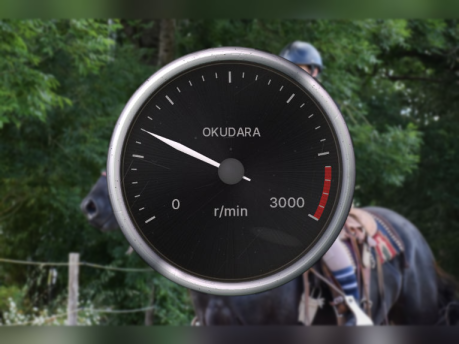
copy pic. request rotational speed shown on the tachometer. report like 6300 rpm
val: 700 rpm
